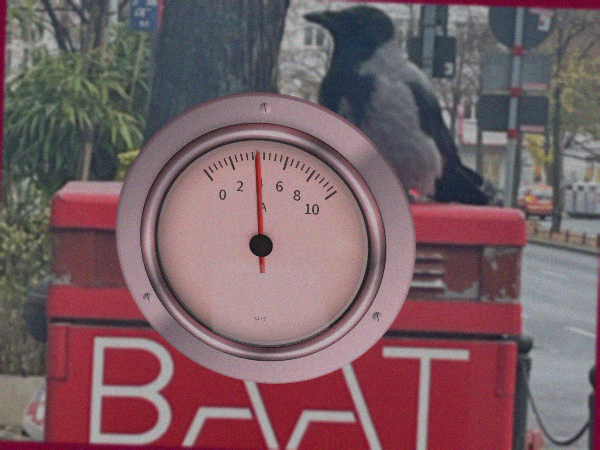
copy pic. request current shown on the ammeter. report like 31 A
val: 4 A
